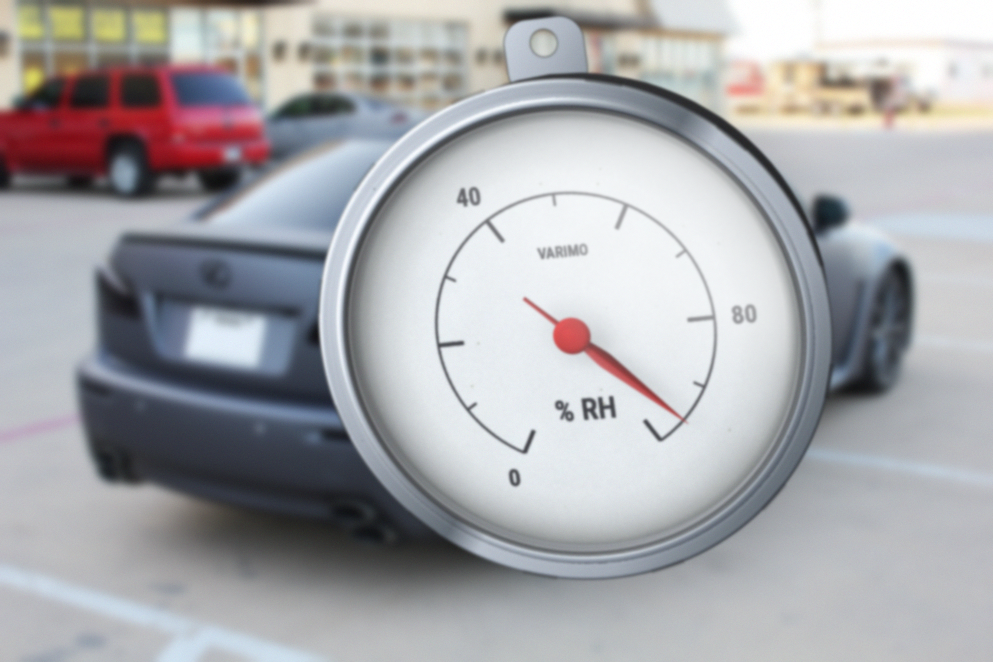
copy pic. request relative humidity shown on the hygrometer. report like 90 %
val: 95 %
